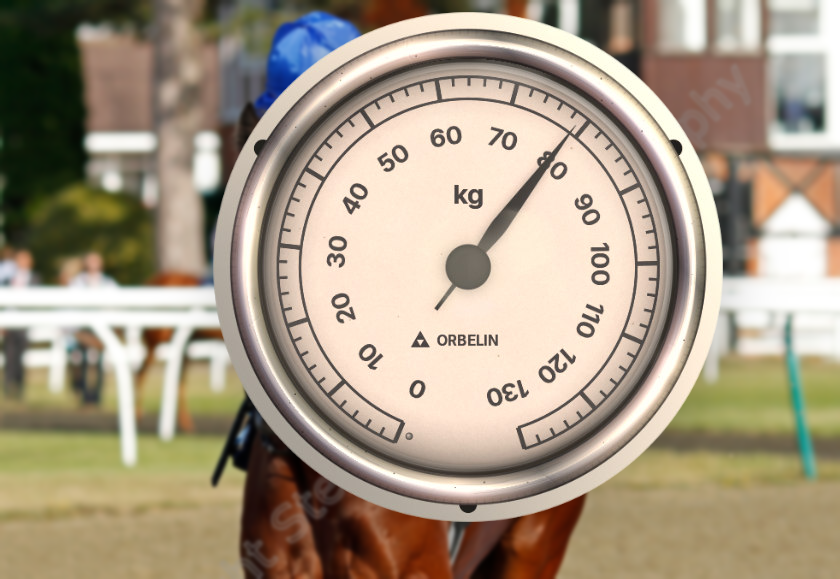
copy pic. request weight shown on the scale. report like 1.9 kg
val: 79 kg
